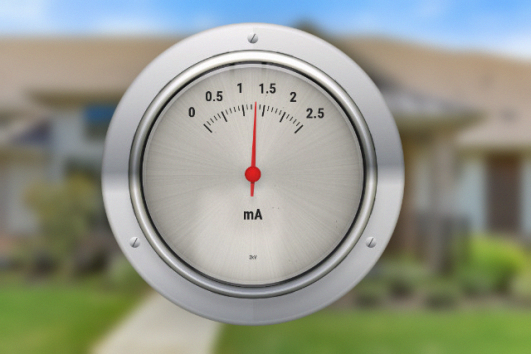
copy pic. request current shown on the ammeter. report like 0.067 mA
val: 1.3 mA
